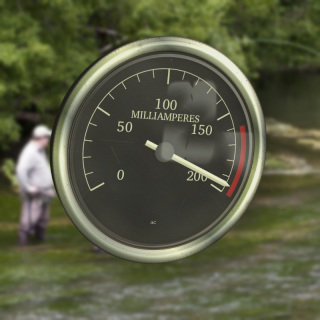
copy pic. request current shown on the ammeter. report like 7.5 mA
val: 195 mA
